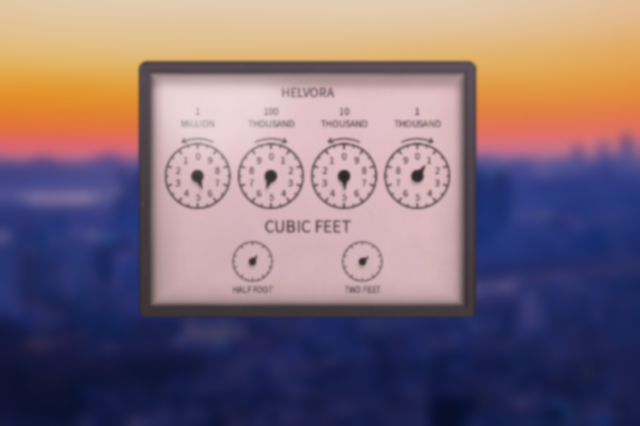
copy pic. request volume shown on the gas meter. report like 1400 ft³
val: 555100 ft³
